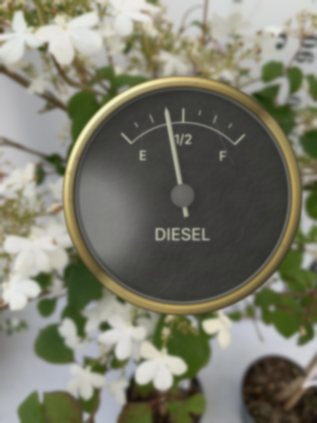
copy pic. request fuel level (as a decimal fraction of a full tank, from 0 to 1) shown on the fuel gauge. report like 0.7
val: 0.375
